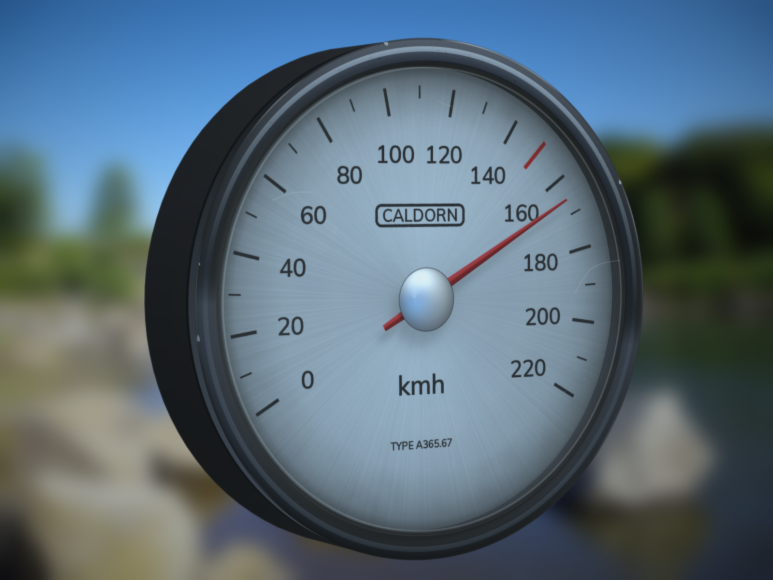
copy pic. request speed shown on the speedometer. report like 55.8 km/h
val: 165 km/h
